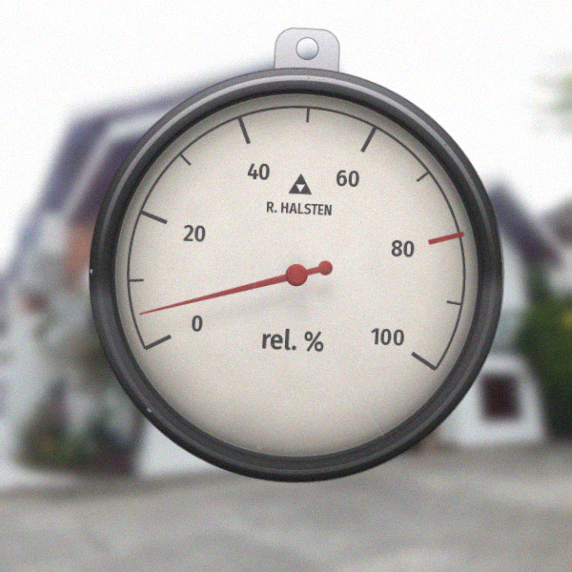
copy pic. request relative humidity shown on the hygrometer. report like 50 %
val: 5 %
